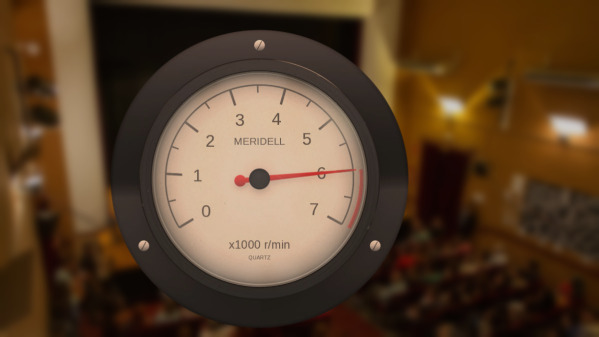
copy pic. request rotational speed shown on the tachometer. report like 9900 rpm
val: 6000 rpm
